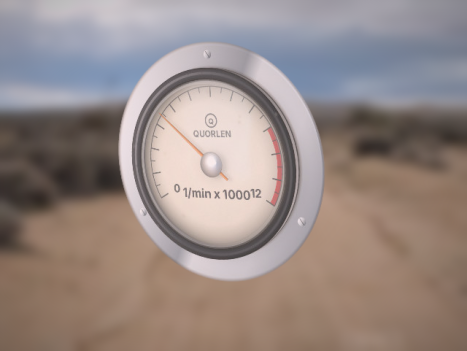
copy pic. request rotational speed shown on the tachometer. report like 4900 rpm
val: 3500 rpm
